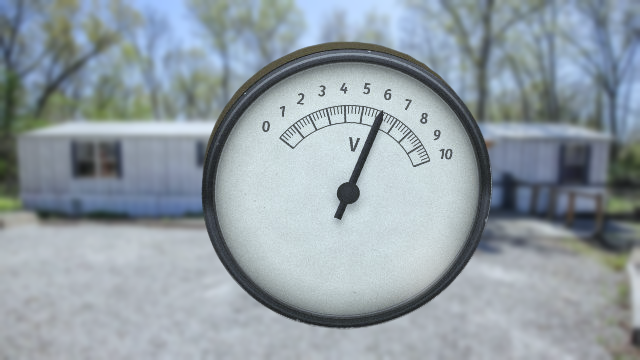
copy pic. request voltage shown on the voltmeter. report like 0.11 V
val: 6 V
